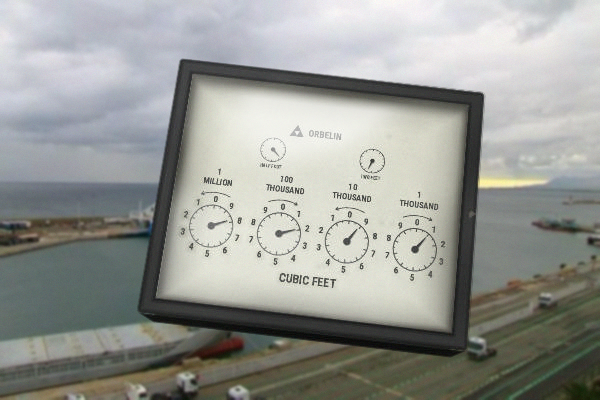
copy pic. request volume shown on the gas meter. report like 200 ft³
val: 819100 ft³
